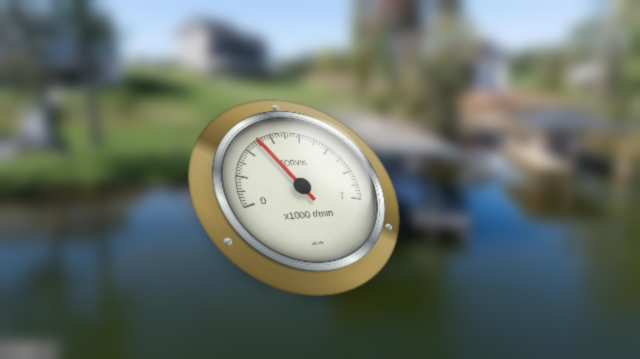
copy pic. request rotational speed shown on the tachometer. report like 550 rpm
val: 2500 rpm
